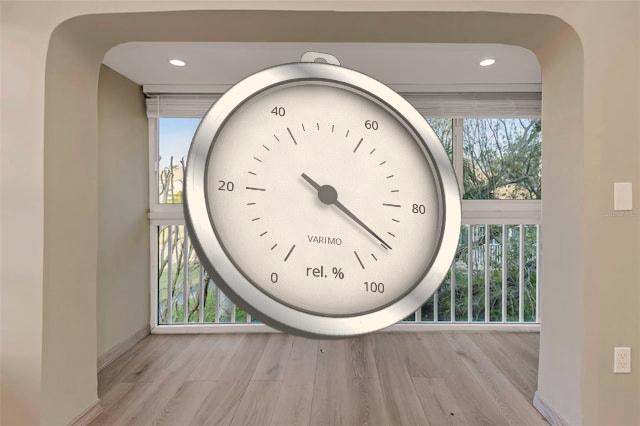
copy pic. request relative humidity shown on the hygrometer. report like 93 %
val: 92 %
